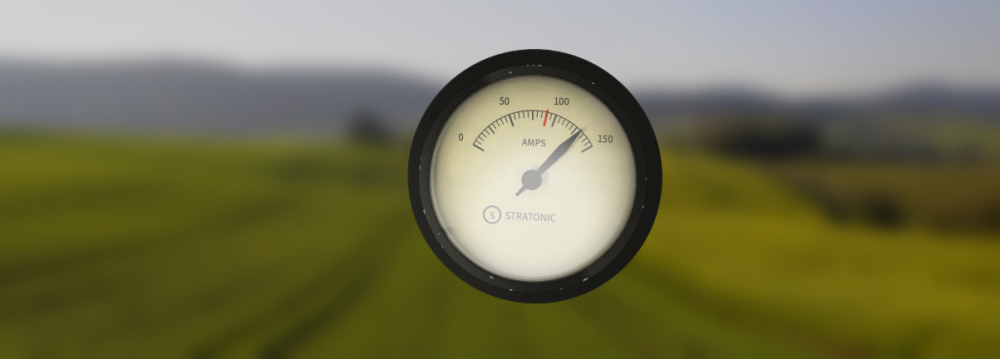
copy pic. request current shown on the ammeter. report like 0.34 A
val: 130 A
